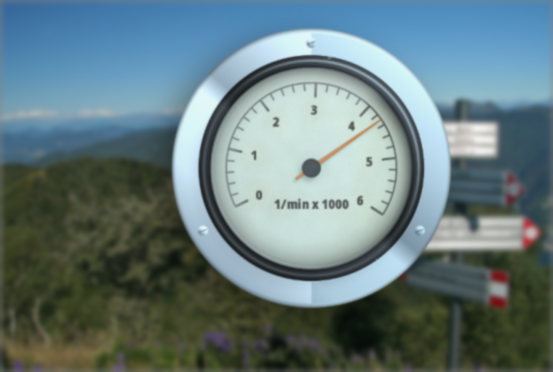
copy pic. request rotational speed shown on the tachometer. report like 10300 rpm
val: 4300 rpm
